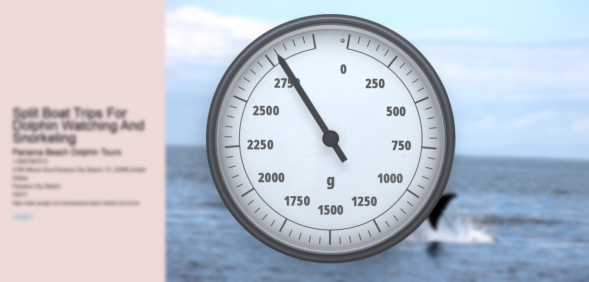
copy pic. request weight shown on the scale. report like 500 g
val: 2800 g
